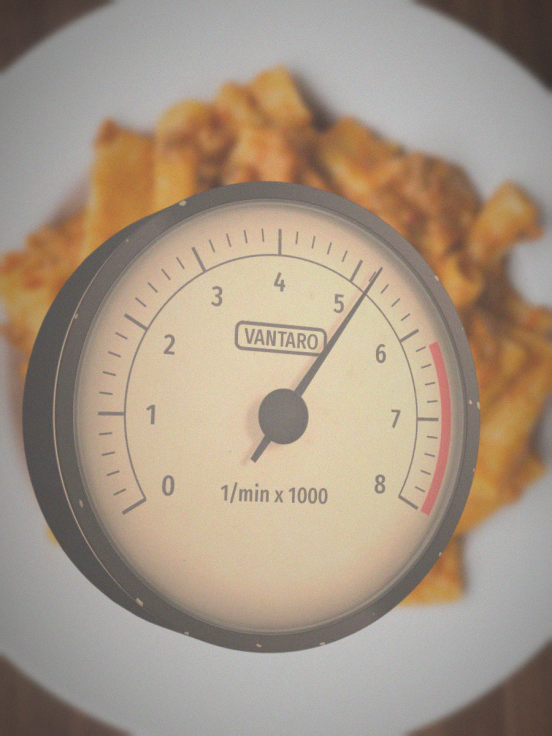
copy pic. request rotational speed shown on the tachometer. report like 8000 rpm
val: 5200 rpm
